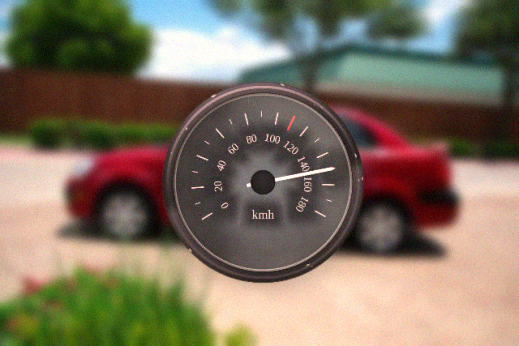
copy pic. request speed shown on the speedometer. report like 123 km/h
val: 150 km/h
